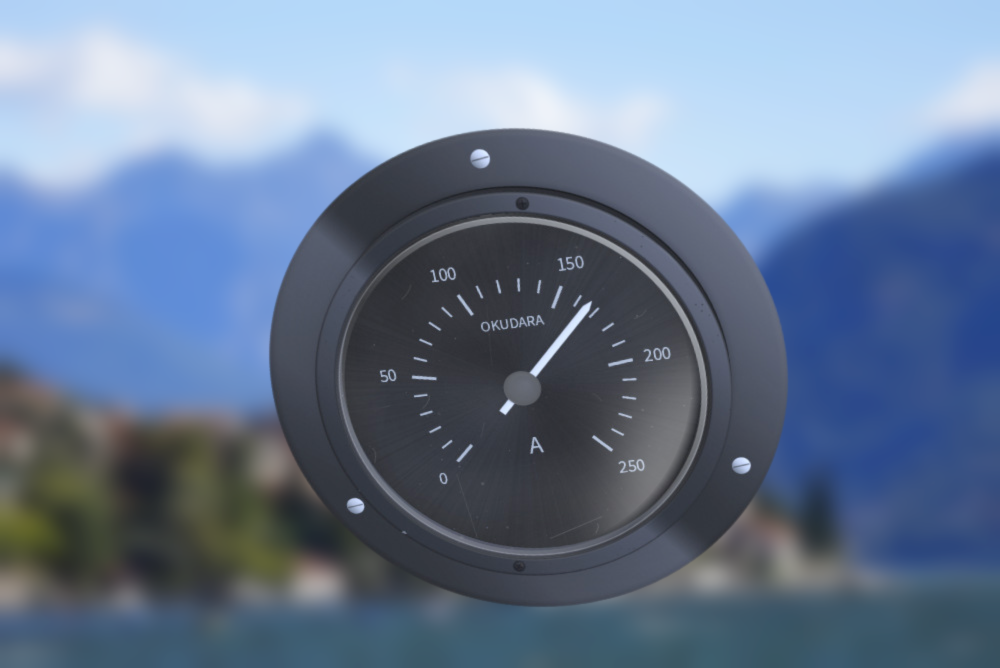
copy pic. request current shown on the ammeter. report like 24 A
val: 165 A
